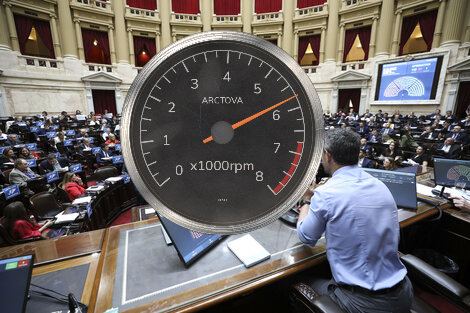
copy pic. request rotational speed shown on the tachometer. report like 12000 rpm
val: 5750 rpm
